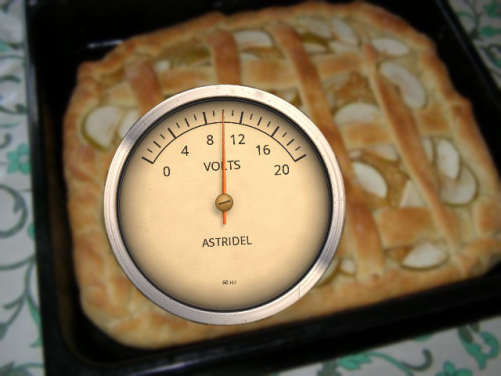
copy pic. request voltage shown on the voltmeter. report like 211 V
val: 10 V
